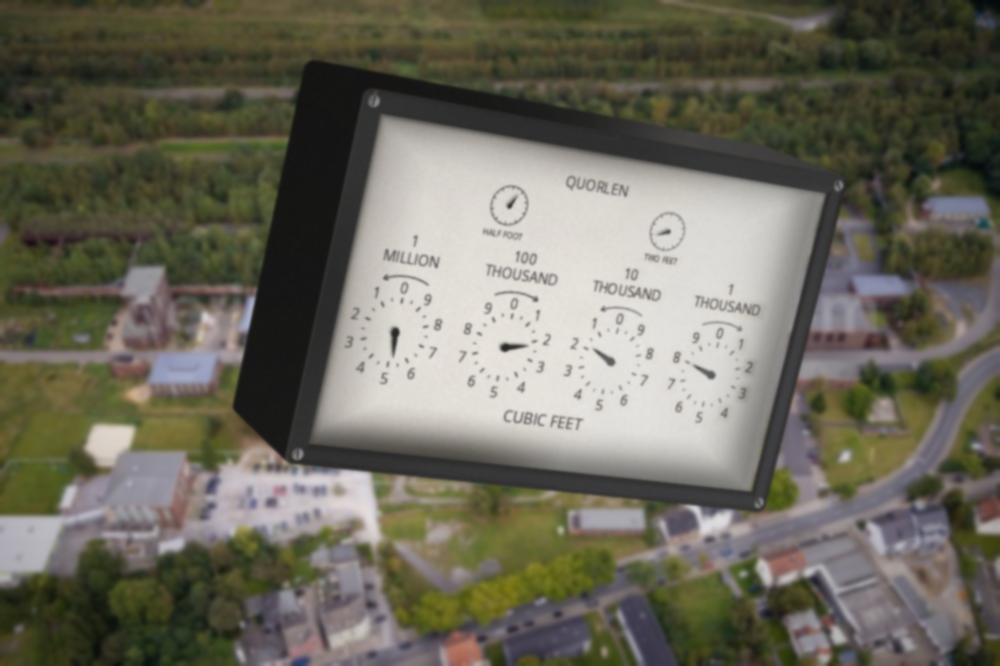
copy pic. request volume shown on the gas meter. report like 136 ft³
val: 521800 ft³
